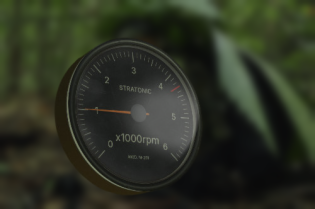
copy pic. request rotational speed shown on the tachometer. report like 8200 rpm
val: 1000 rpm
